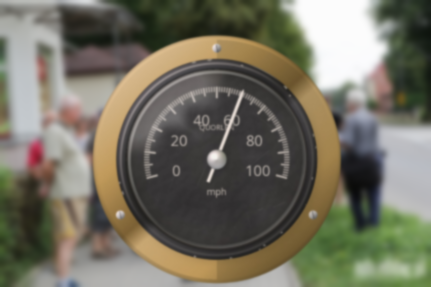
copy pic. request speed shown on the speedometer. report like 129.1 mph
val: 60 mph
